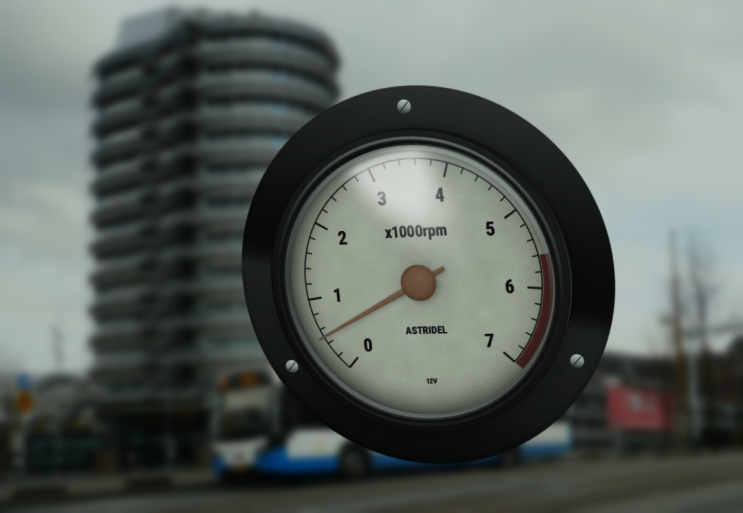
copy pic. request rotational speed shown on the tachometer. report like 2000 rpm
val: 500 rpm
